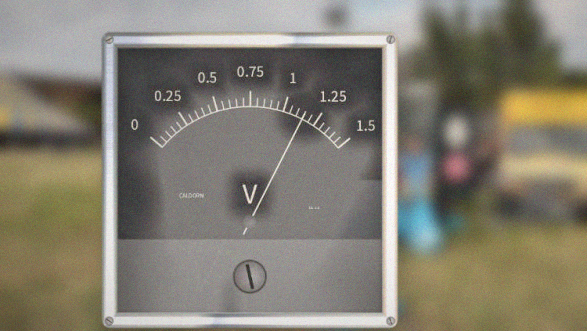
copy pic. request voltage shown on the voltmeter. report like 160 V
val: 1.15 V
